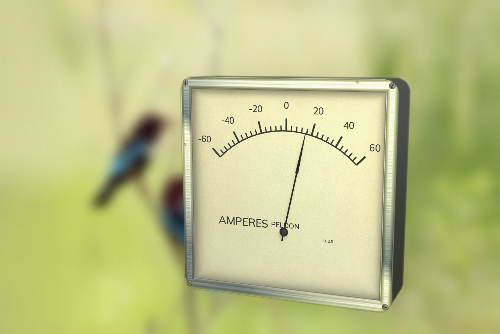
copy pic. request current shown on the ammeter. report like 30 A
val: 16 A
